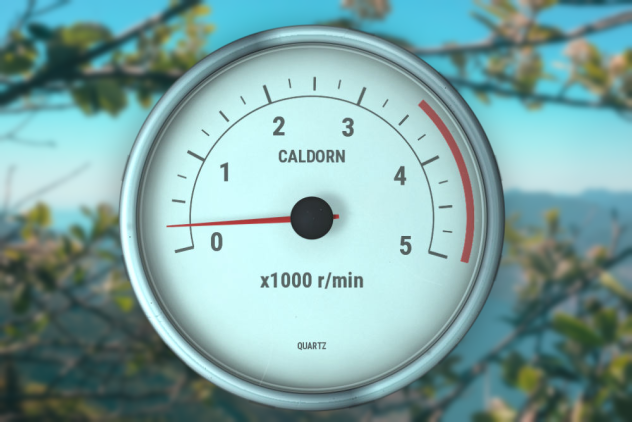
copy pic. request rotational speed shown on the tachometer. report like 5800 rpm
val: 250 rpm
